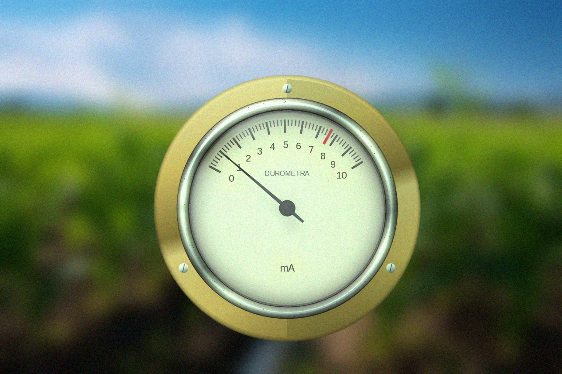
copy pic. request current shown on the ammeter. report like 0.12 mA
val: 1 mA
